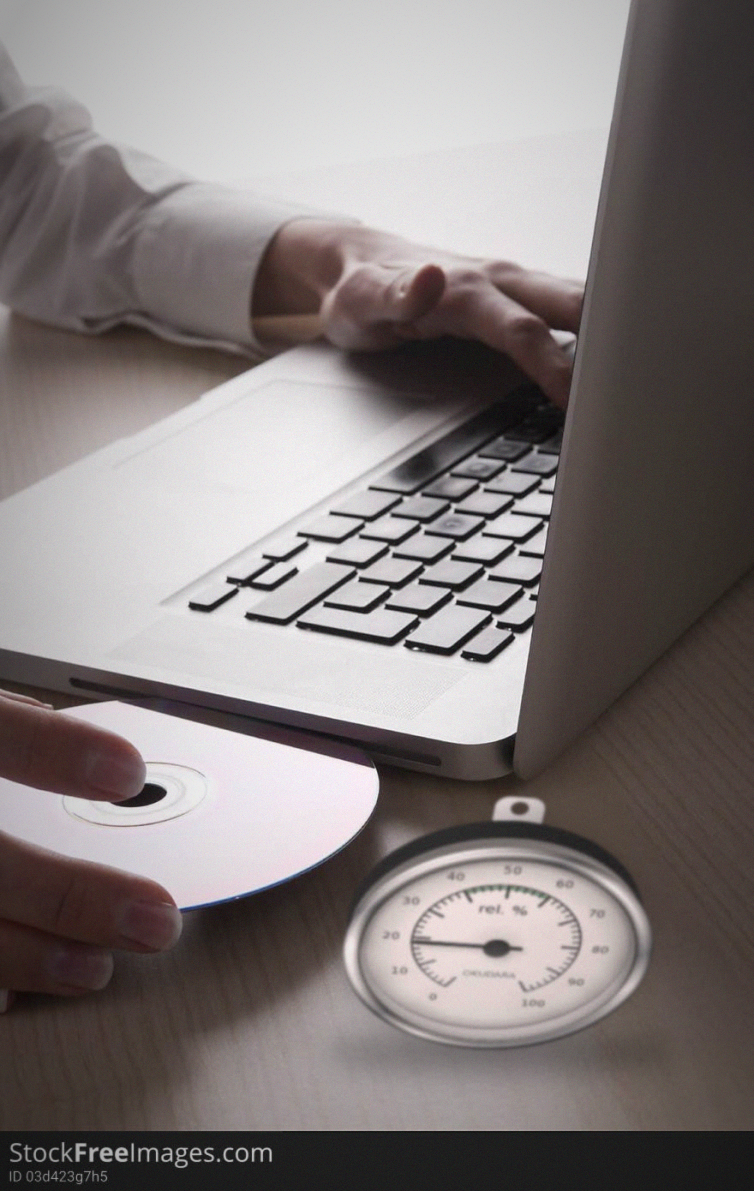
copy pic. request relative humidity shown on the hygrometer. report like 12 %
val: 20 %
